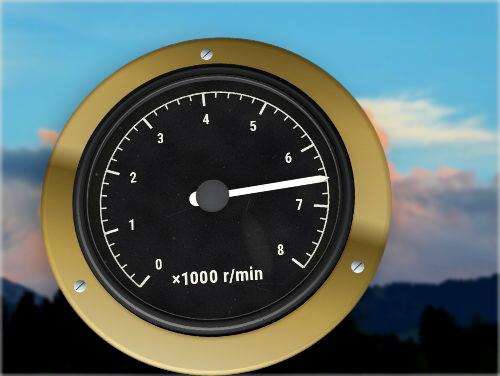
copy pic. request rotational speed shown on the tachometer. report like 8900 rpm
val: 6600 rpm
